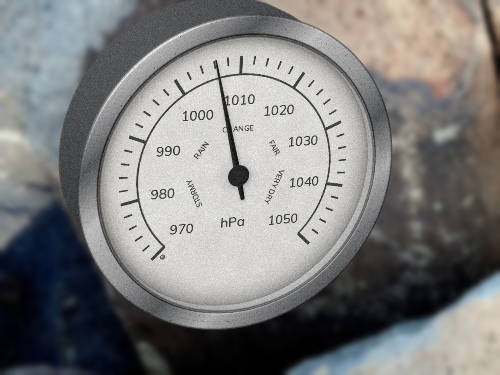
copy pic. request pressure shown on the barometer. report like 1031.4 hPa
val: 1006 hPa
